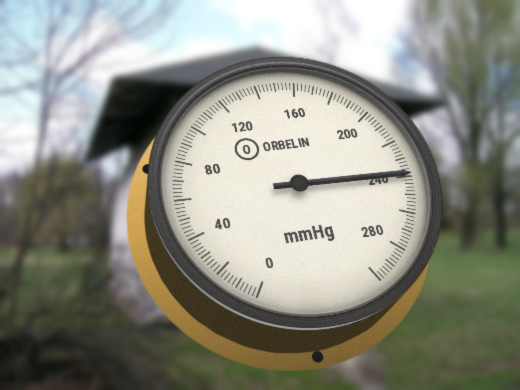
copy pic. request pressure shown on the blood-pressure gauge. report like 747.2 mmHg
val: 240 mmHg
